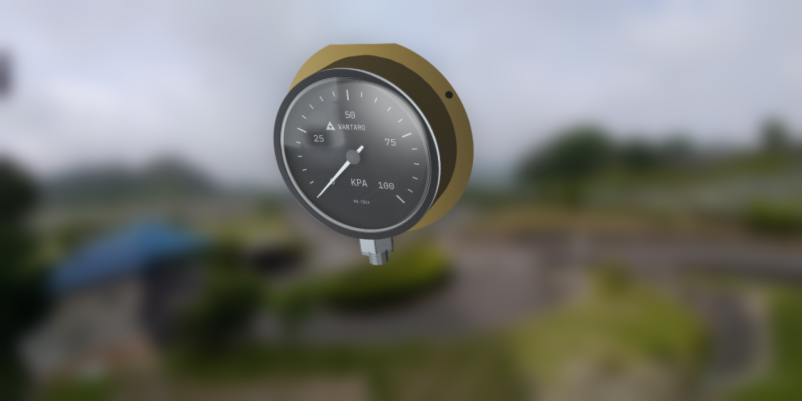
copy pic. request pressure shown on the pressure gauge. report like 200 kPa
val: 0 kPa
